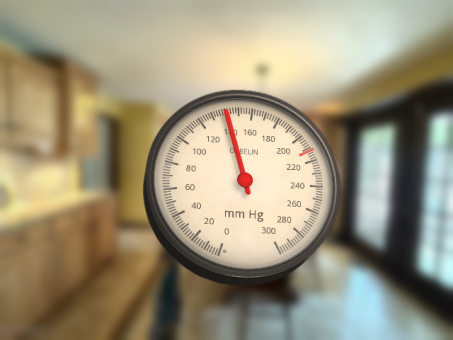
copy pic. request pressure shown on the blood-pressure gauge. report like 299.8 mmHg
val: 140 mmHg
